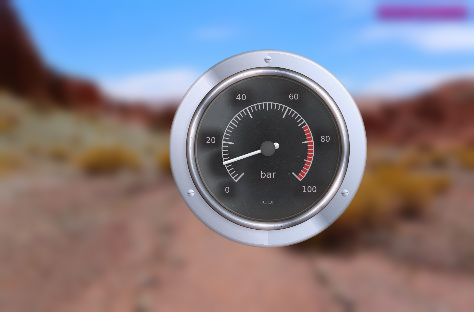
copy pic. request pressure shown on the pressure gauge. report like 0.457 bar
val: 10 bar
